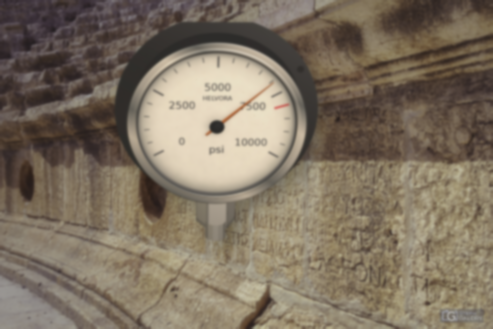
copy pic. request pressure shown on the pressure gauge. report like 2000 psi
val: 7000 psi
